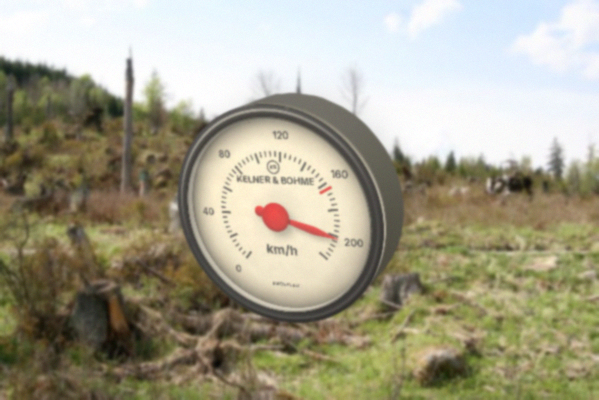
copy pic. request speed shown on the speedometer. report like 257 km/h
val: 200 km/h
